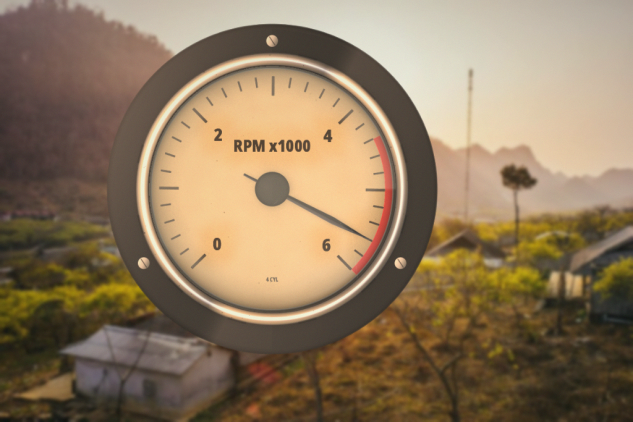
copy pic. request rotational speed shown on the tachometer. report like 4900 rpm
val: 5600 rpm
